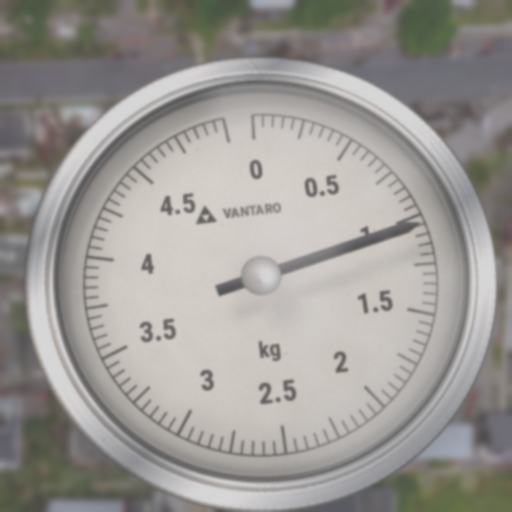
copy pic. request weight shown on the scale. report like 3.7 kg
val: 1.05 kg
